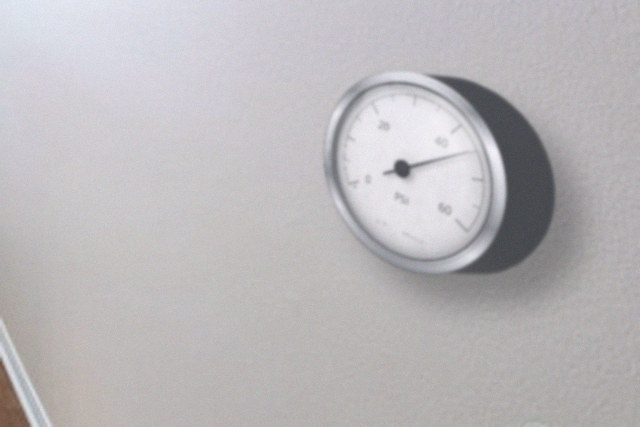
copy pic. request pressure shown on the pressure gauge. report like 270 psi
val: 45 psi
